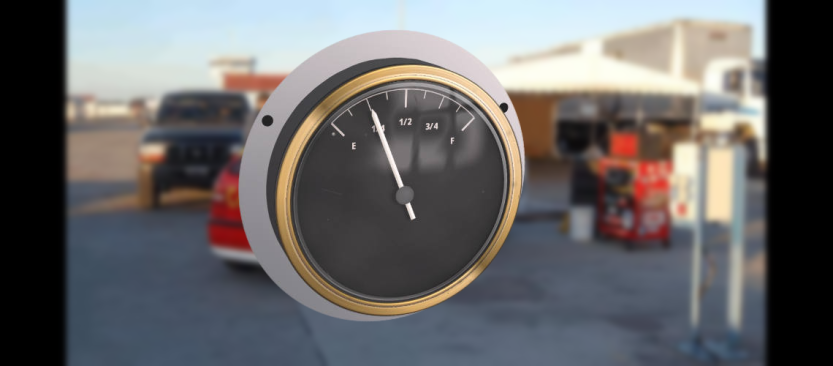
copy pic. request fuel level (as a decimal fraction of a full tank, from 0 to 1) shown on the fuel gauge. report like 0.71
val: 0.25
